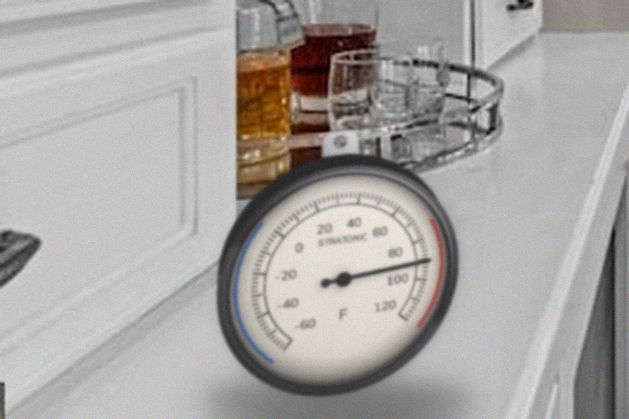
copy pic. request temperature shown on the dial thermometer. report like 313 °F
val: 90 °F
